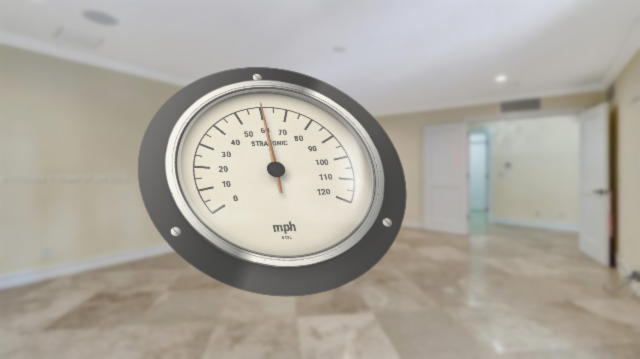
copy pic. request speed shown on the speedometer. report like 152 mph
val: 60 mph
